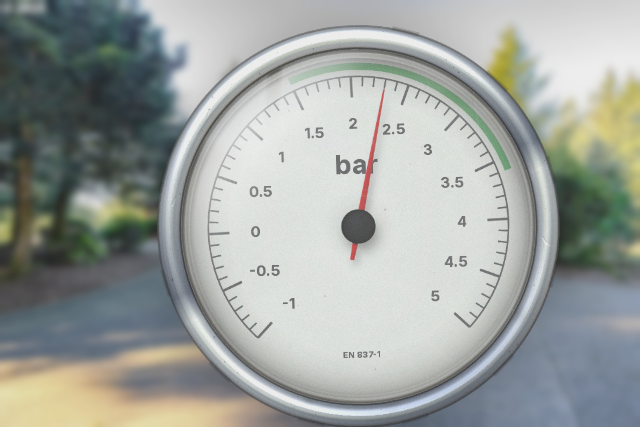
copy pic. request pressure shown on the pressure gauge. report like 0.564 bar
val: 2.3 bar
